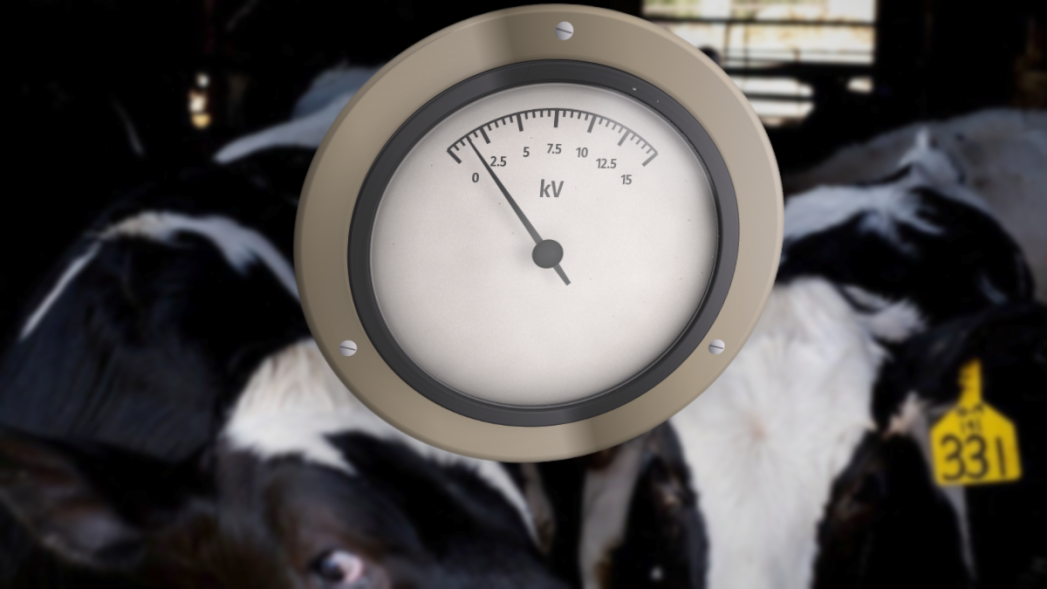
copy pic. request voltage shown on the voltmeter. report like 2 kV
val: 1.5 kV
